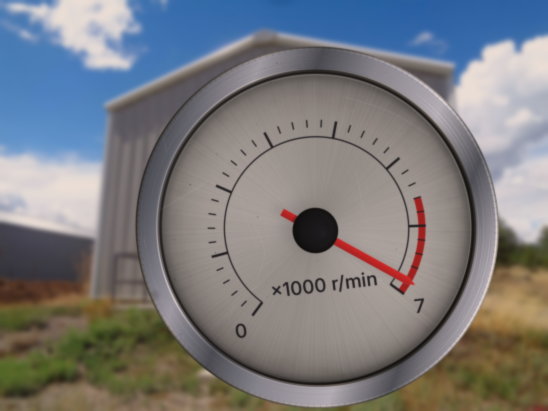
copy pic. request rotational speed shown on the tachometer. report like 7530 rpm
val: 6800 rpm
